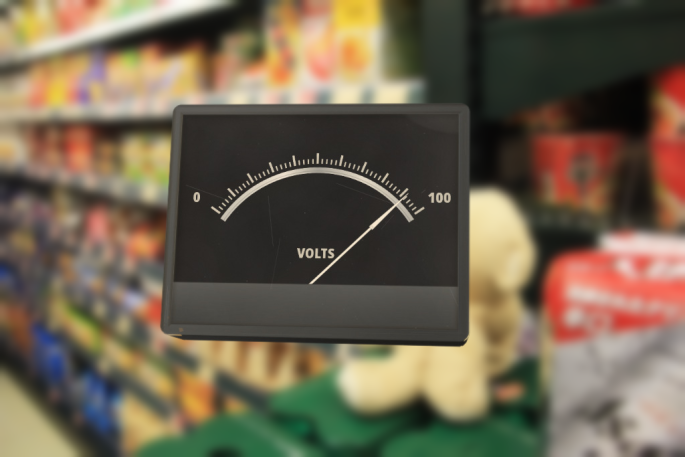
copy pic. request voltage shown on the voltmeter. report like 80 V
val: 92 V
